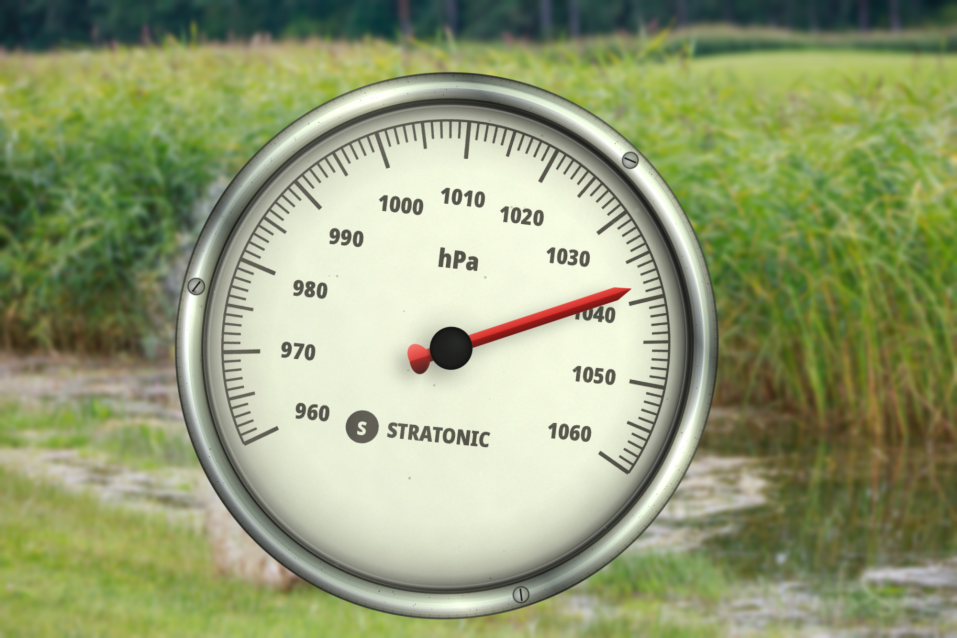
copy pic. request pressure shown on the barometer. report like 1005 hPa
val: 1038 hPa
